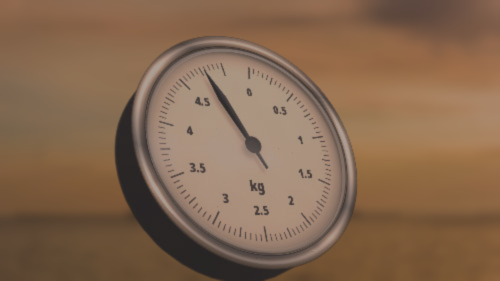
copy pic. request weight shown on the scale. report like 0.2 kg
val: 4.75 kg
